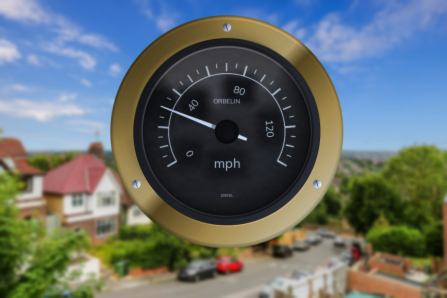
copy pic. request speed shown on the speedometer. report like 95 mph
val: 30 mph
